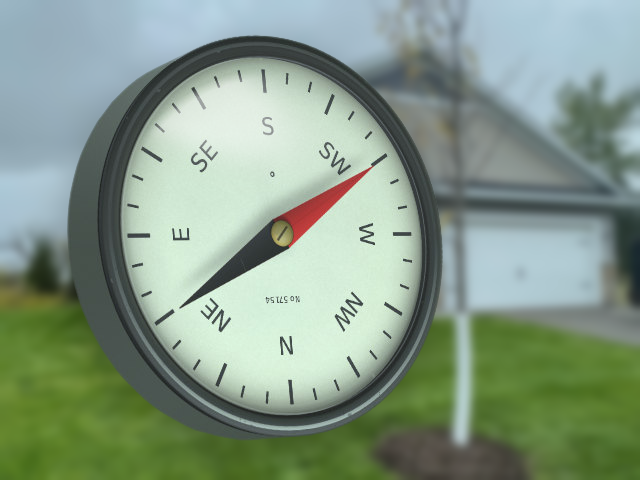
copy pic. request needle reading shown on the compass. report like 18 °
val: 240 °
